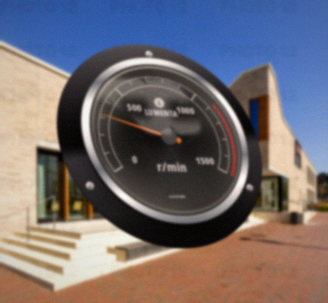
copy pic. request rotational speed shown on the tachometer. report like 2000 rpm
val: 300 rpm
